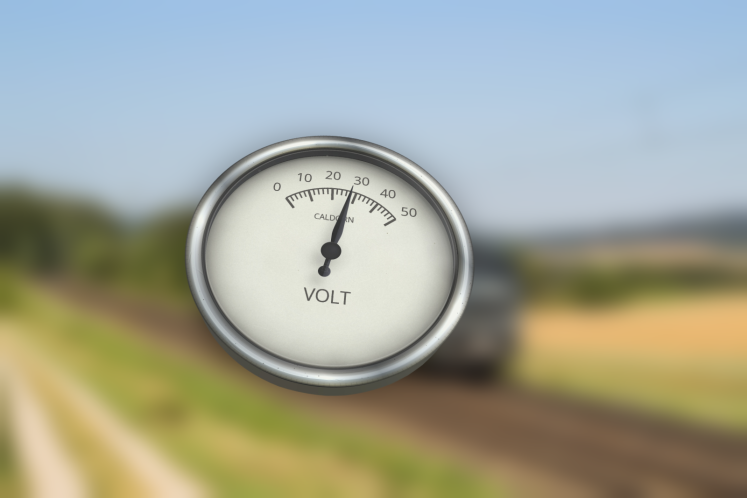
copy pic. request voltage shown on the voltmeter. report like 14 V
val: 28 V
